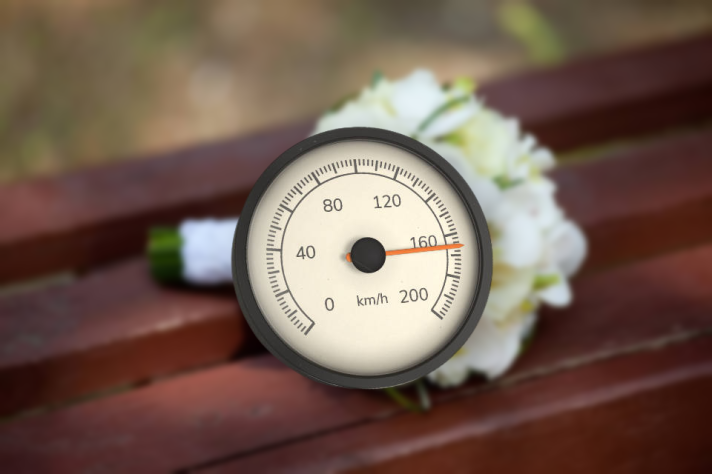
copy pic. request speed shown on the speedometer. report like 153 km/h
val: 166 km/h
